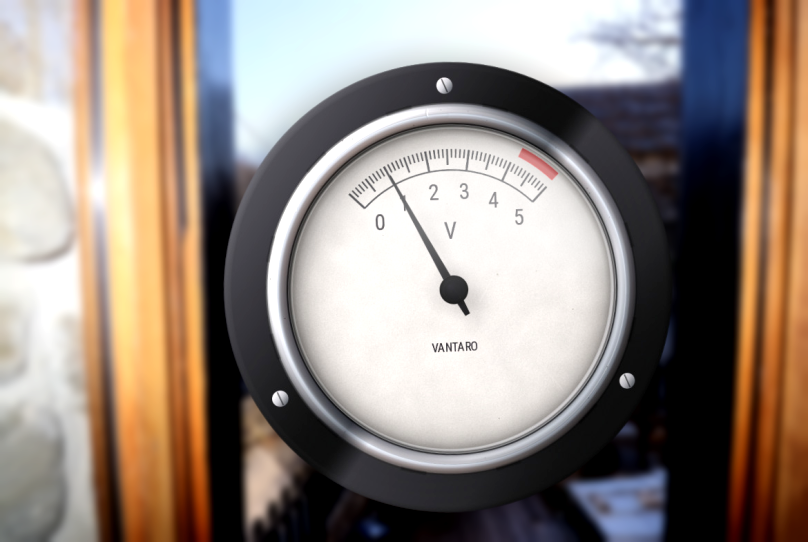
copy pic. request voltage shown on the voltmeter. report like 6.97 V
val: 1 V
